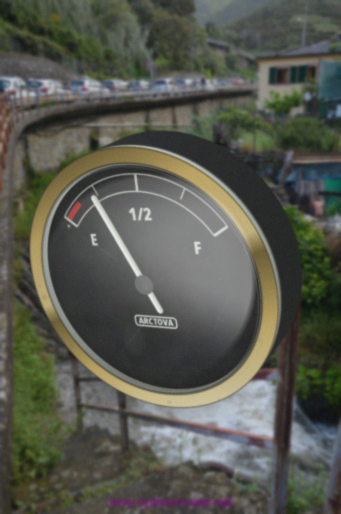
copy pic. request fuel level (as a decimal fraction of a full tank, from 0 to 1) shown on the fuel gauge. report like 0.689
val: 0.25
